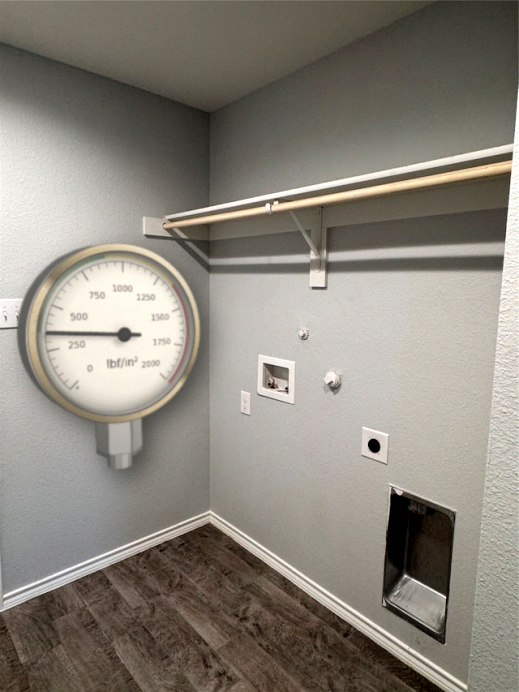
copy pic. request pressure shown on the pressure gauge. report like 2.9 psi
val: 350 psi
